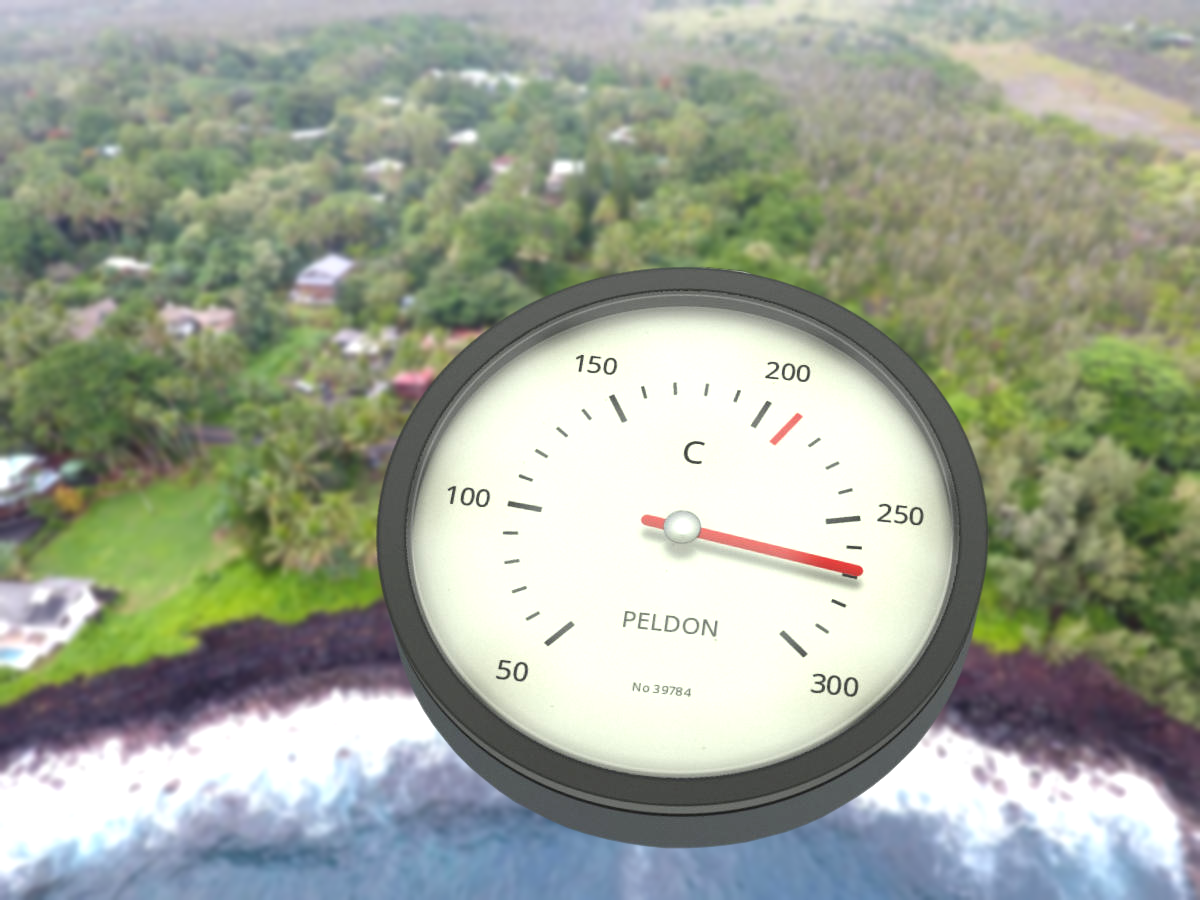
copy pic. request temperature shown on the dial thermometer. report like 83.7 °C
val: 270 °C
